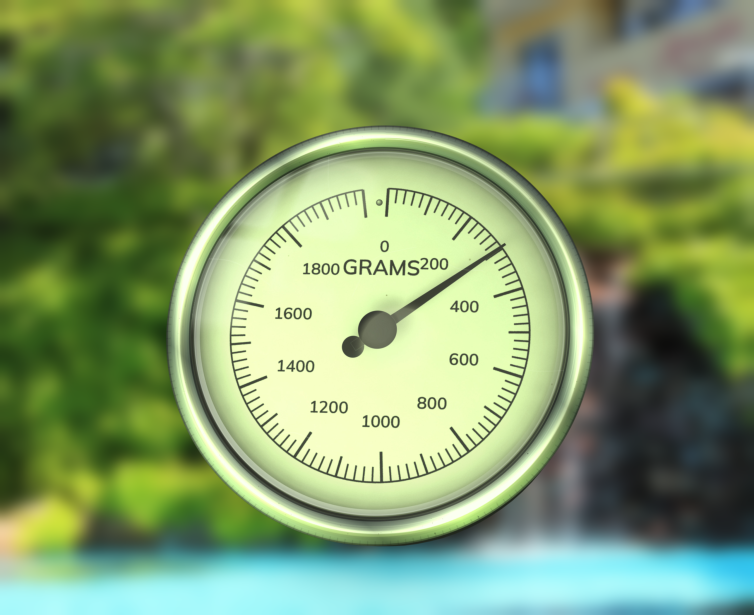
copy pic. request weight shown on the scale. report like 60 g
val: 300 g
